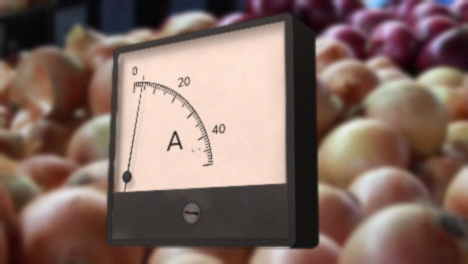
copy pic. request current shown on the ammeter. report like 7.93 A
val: 5 A
